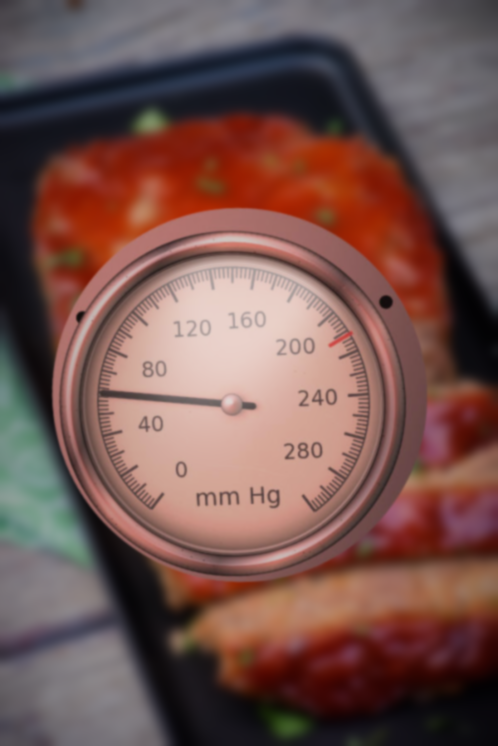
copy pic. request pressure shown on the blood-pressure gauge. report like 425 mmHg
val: 60 mmHg
